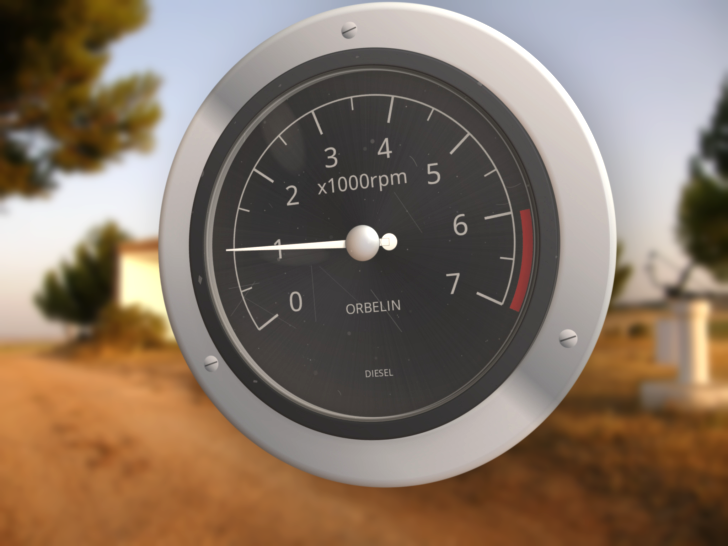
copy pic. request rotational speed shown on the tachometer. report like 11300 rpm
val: 1000 rpm
